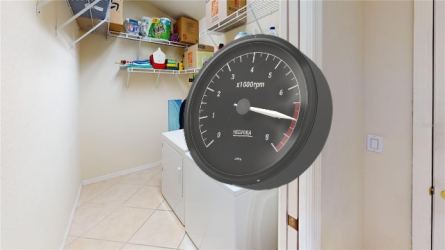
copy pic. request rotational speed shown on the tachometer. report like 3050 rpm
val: 7000 rpm
